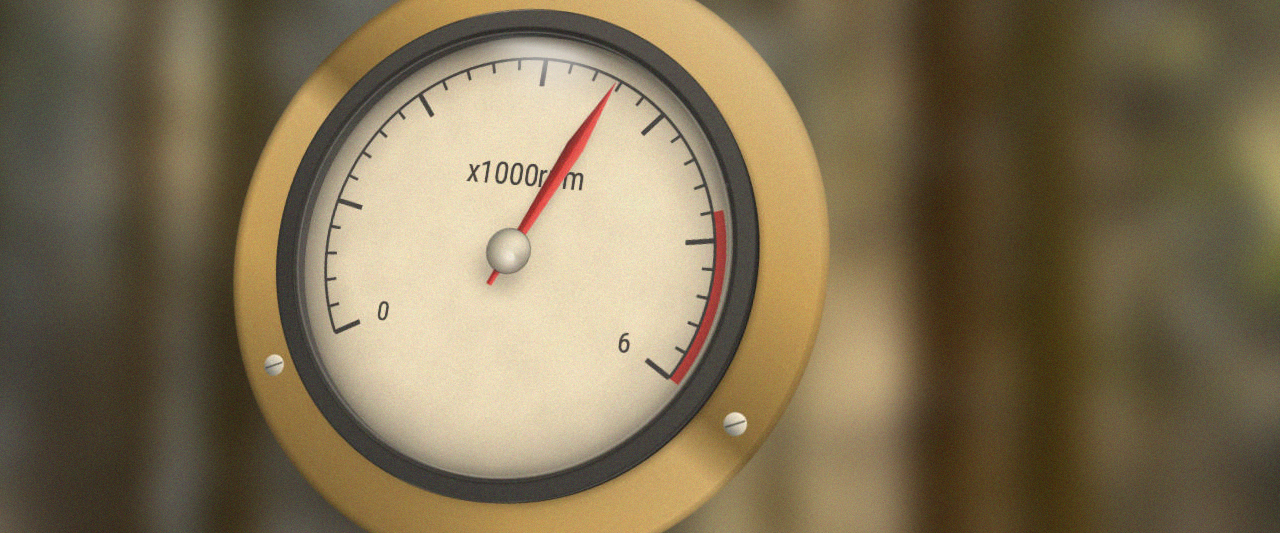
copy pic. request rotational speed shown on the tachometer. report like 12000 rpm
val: 3600 rpm
